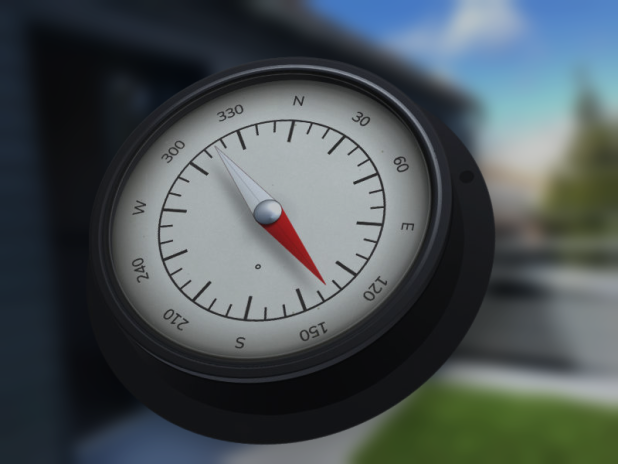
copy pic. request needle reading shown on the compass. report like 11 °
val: 135 °
